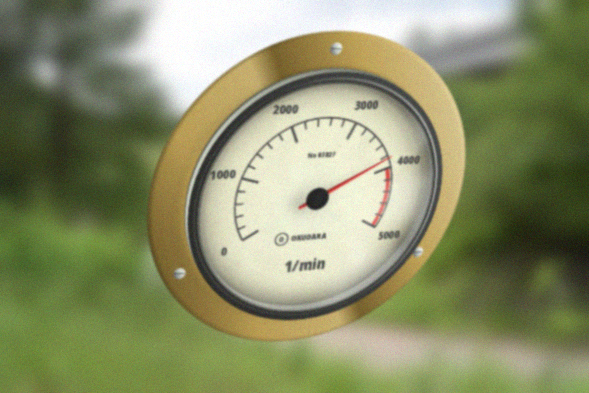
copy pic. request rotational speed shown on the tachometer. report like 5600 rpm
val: 3800 rpm
